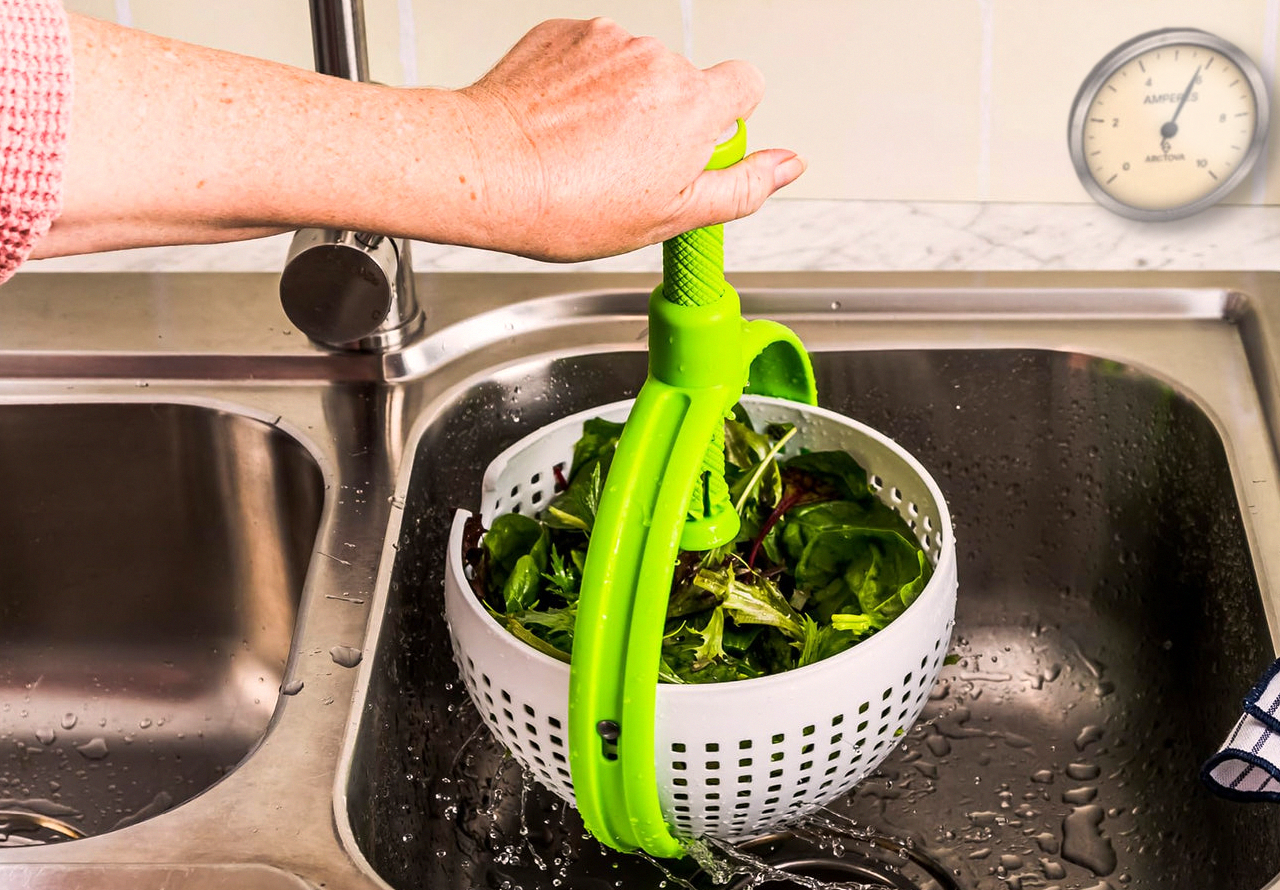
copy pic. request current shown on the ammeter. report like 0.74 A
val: 5.75 A
